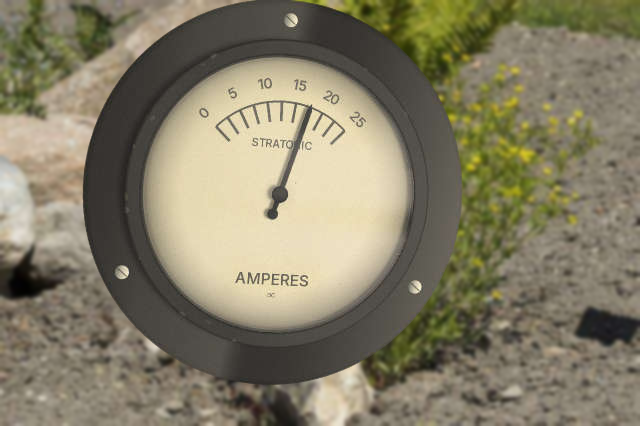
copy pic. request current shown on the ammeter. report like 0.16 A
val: 17.5 A
